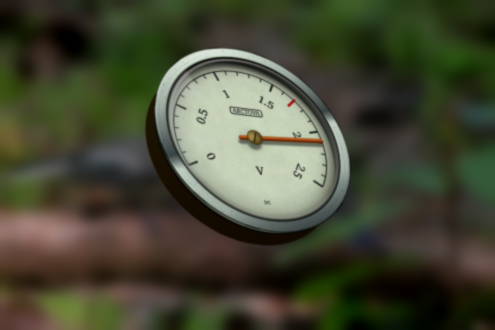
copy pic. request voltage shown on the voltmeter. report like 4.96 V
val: 2.1 V
